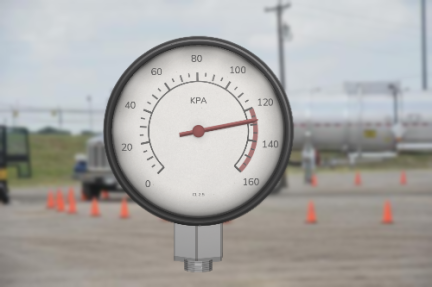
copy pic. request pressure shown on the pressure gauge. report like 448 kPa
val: 127.5 kPa
